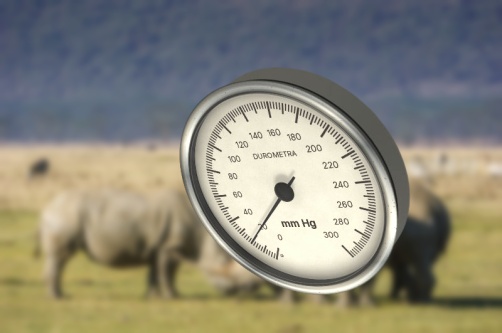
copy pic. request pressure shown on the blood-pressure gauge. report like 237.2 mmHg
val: 20 mmHg
